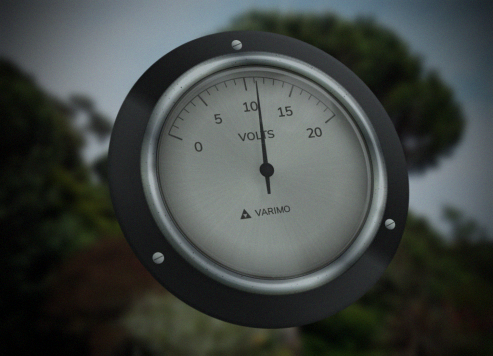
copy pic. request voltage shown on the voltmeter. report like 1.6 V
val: 11 V
